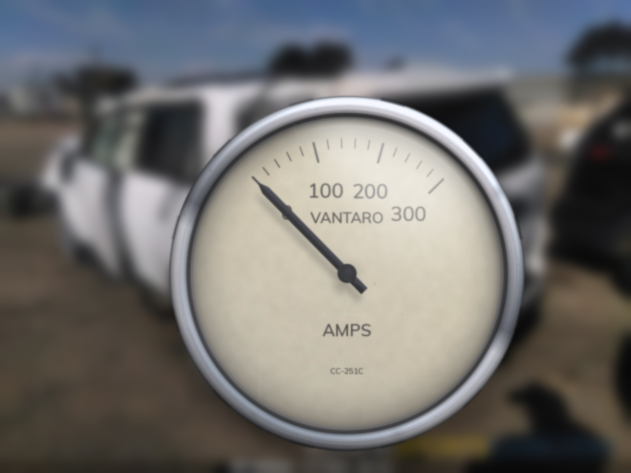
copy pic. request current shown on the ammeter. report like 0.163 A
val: 0 A
